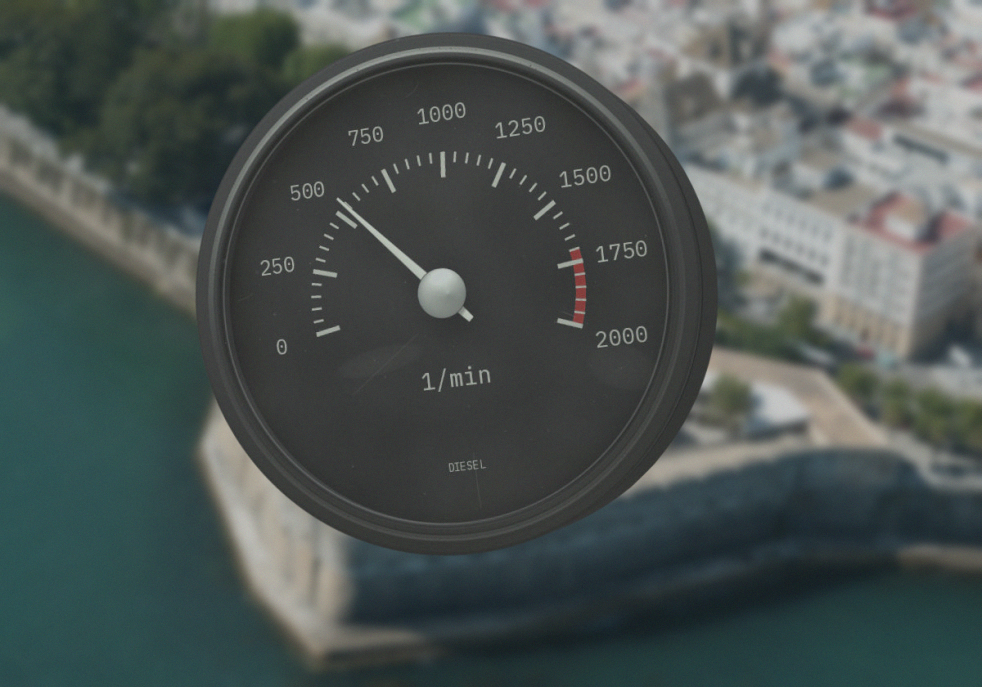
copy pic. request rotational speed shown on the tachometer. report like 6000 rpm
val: 550 rpm
